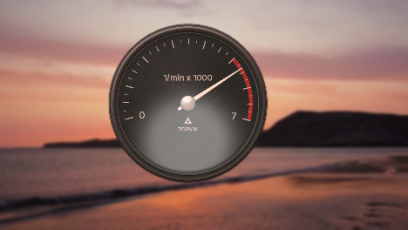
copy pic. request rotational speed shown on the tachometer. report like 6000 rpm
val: 5375 rpm
